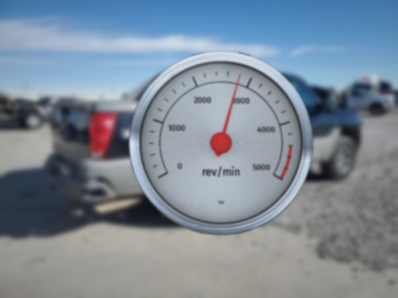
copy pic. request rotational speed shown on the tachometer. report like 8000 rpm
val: 2800 rpm
